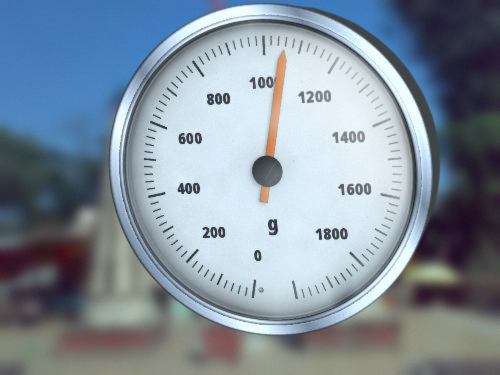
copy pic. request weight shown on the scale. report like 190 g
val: 1060 g
